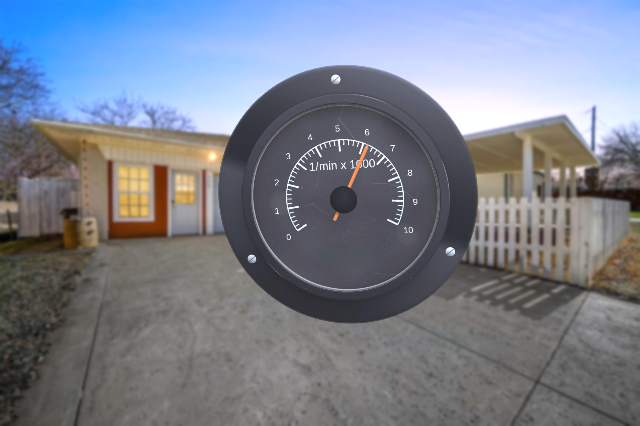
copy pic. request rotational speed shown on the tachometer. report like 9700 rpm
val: 6200 rpm
